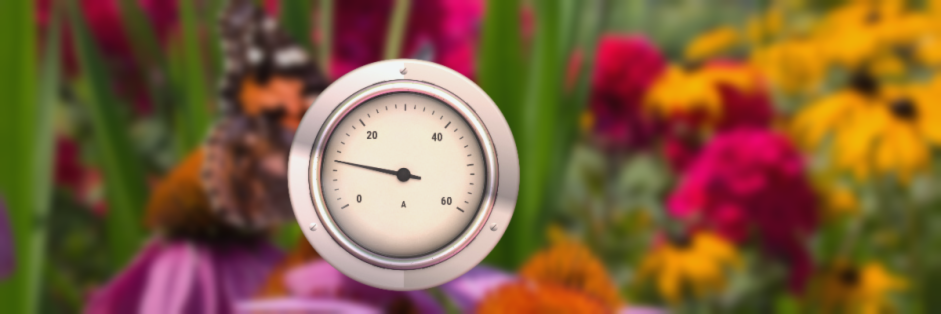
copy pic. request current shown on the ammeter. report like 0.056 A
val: 10 A
